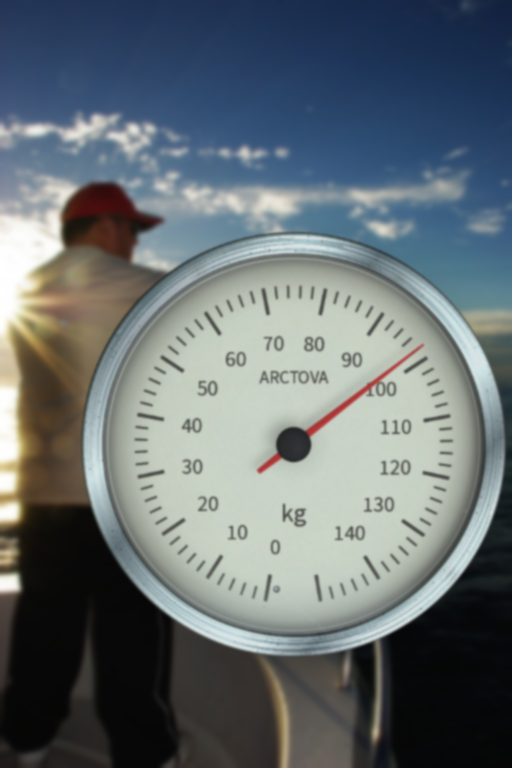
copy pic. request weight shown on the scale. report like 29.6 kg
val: 98 kg
